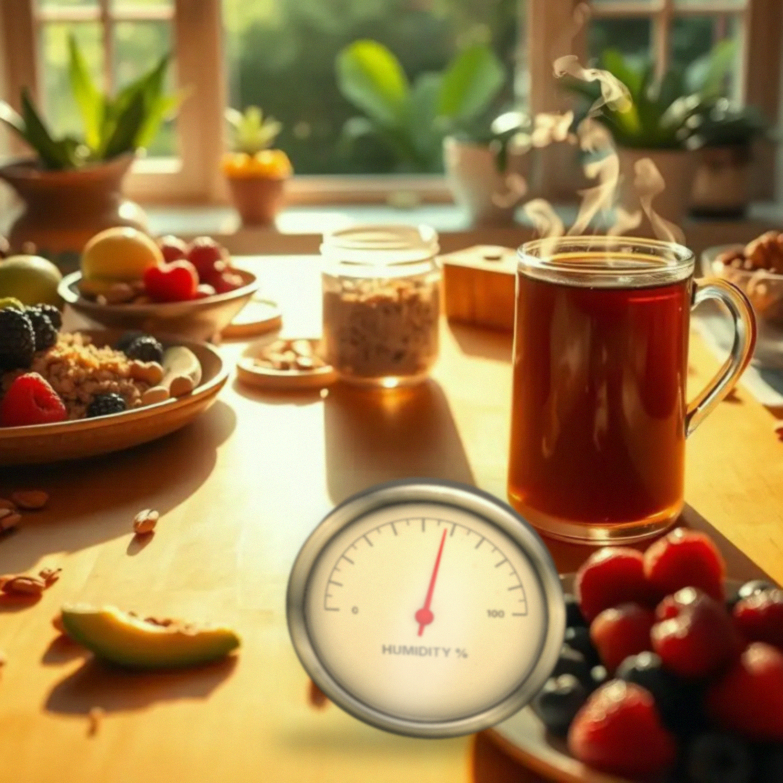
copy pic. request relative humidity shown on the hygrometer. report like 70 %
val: 57.5 %
